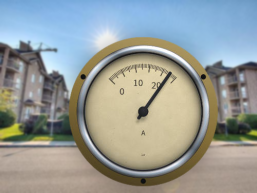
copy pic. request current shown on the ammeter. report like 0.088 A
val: 22.5 A
